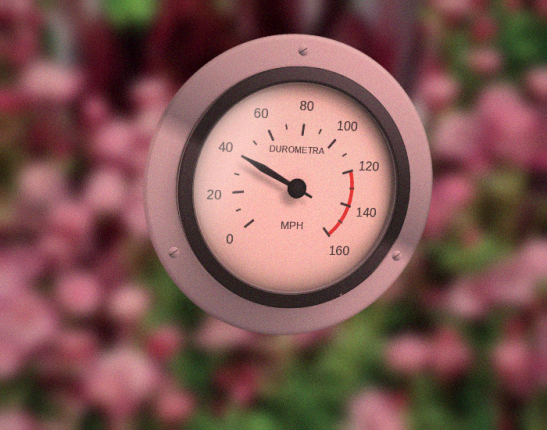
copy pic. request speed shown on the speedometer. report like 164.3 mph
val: 40 mph
